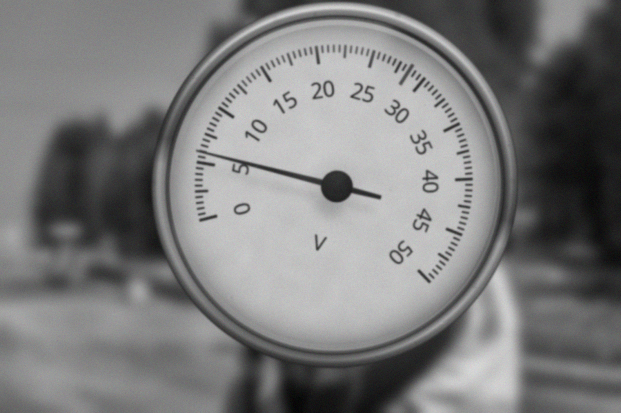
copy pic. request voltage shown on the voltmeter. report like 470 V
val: 6 V
